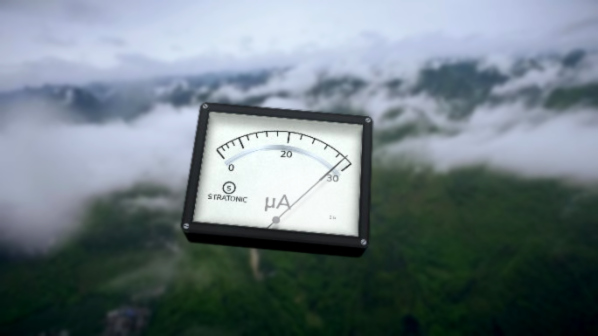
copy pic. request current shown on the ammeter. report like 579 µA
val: 29 µA
